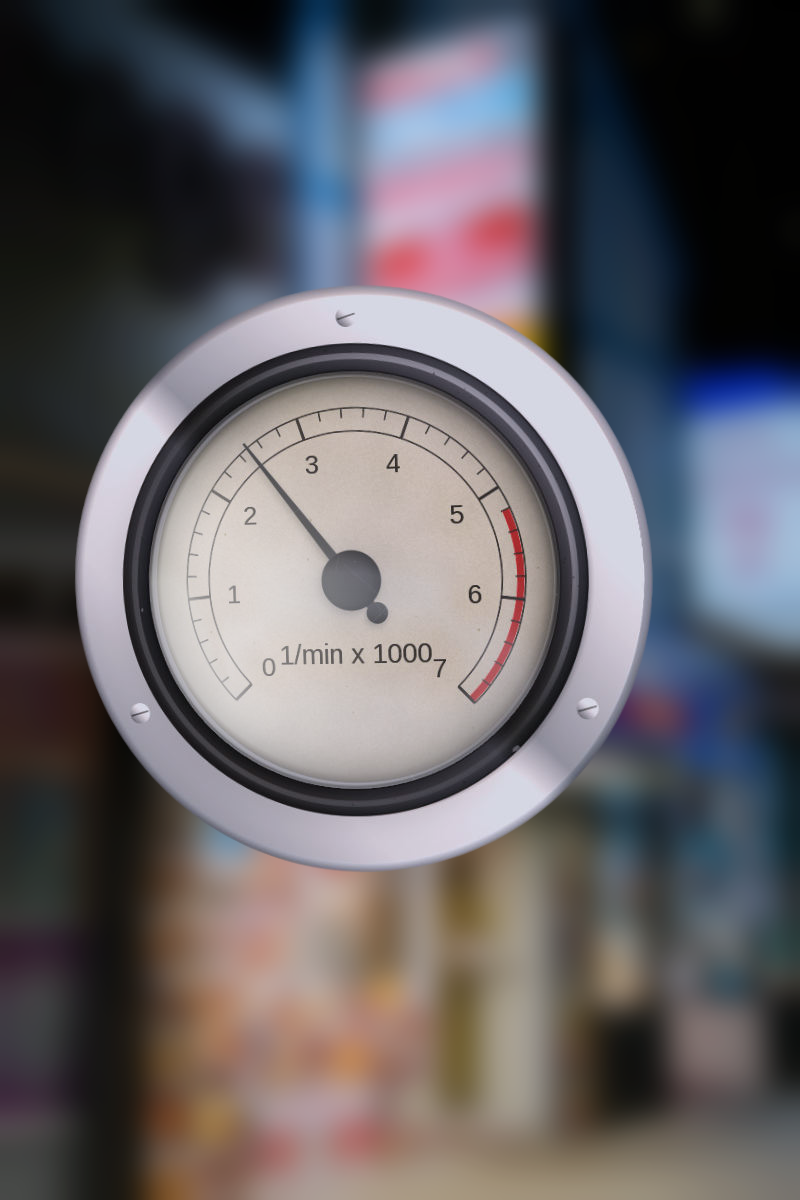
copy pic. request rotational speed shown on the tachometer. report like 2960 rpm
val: 2500 rpm
